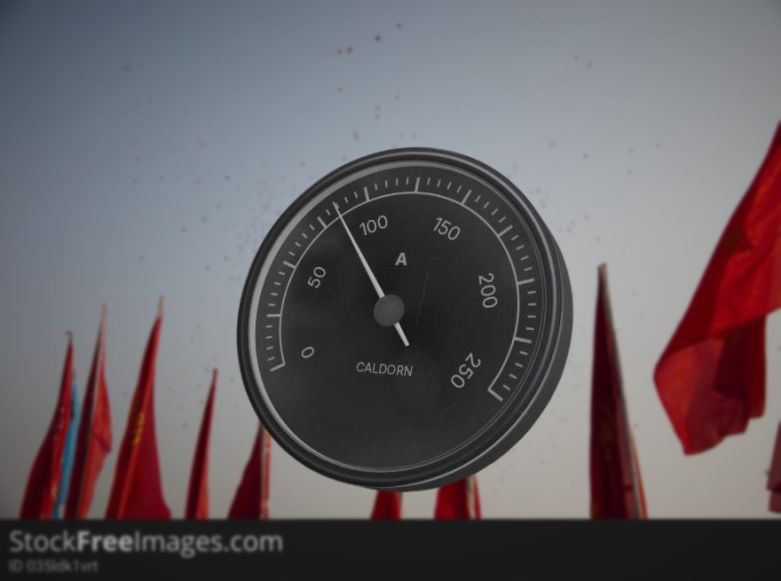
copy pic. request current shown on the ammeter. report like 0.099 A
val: 85 A
